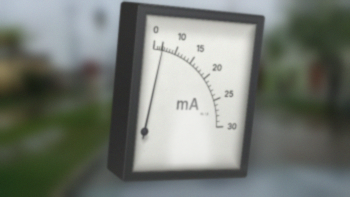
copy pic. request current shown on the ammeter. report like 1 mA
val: 5 mA
